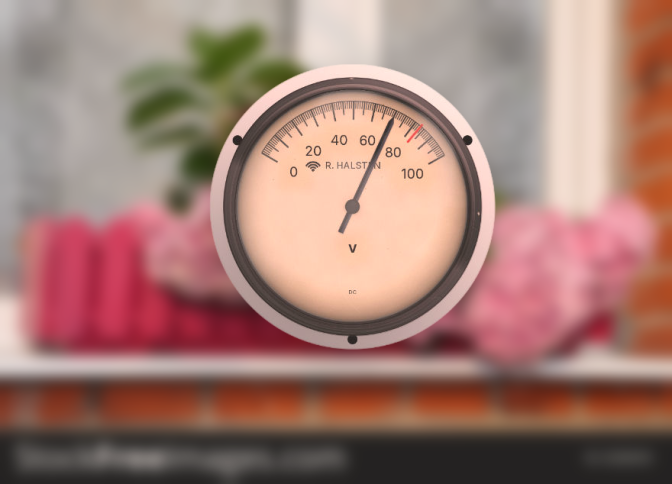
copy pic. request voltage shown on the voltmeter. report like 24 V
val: 70 V
